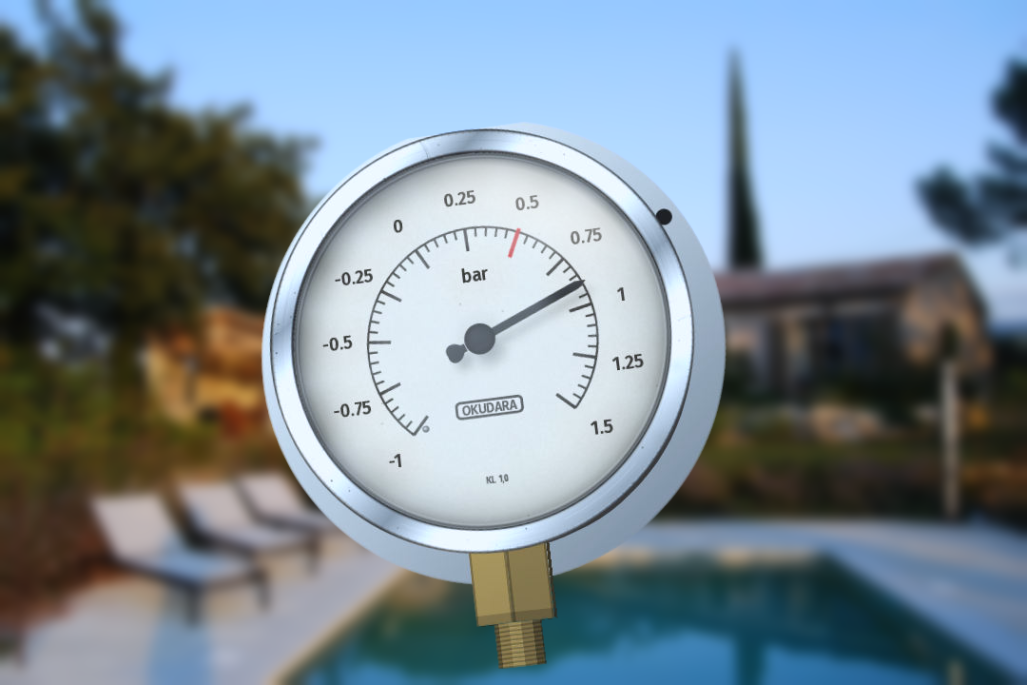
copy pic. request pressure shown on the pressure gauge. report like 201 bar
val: 0.9 bar
